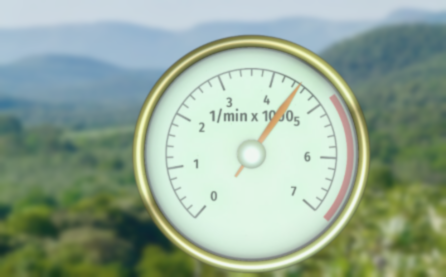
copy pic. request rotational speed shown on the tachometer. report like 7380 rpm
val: 4500 rpm
